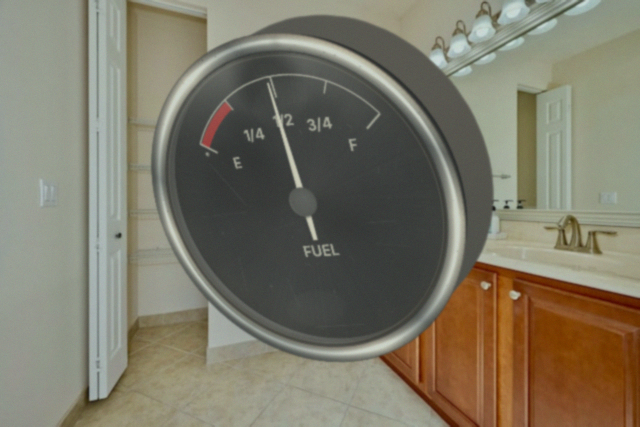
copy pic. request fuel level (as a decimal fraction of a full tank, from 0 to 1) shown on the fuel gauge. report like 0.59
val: 0.5
